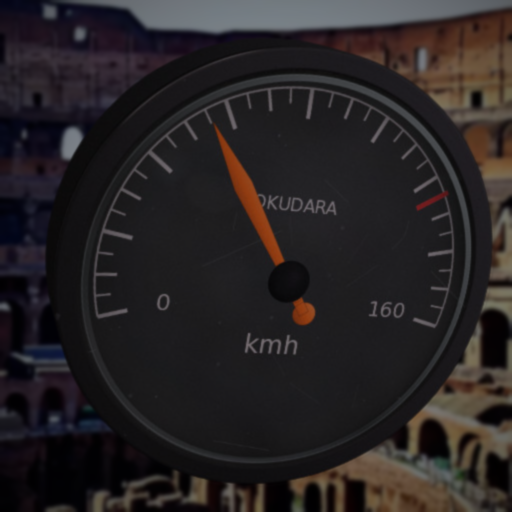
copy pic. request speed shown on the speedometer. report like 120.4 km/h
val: 55 km/h
